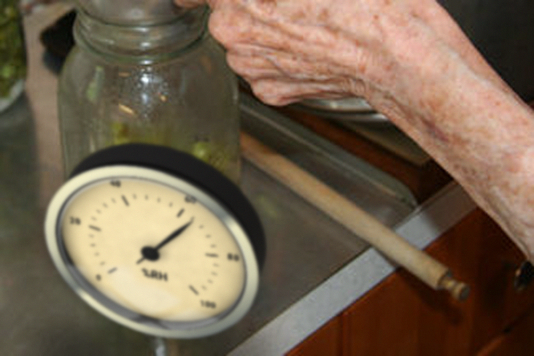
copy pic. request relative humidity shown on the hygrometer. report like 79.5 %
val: 64 %
